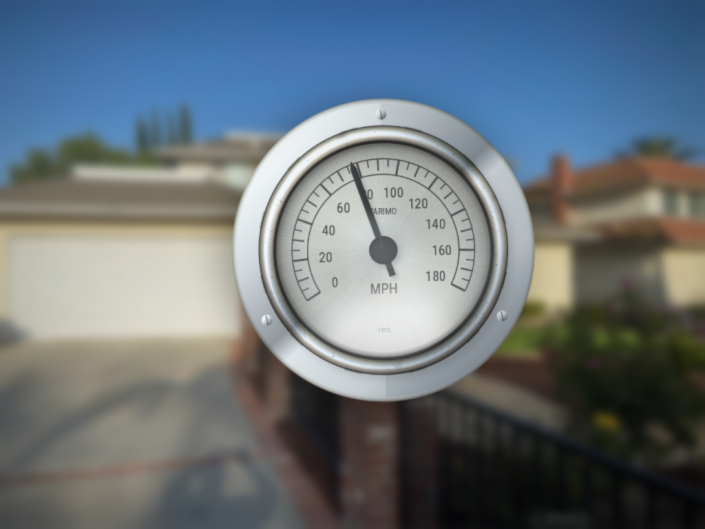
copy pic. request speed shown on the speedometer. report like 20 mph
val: 77.5 mph
